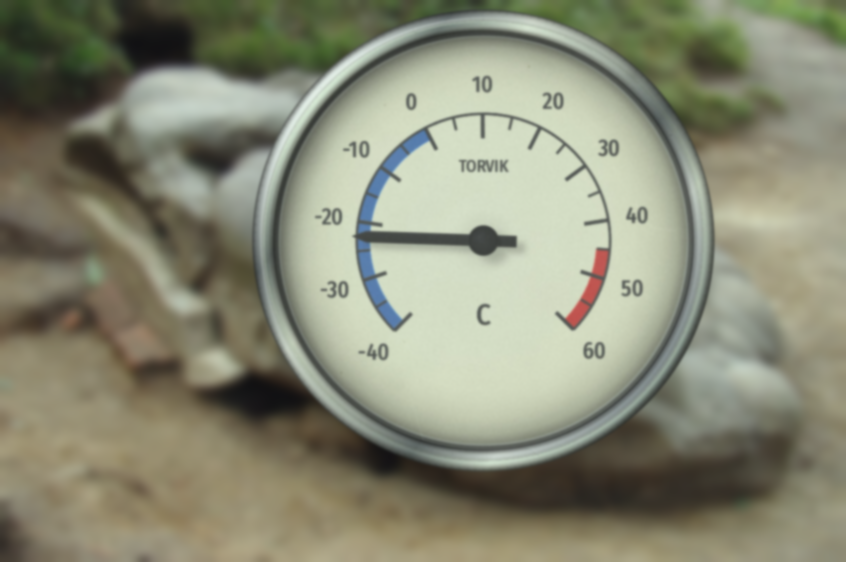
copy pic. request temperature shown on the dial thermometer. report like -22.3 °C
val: -22.5 °C
